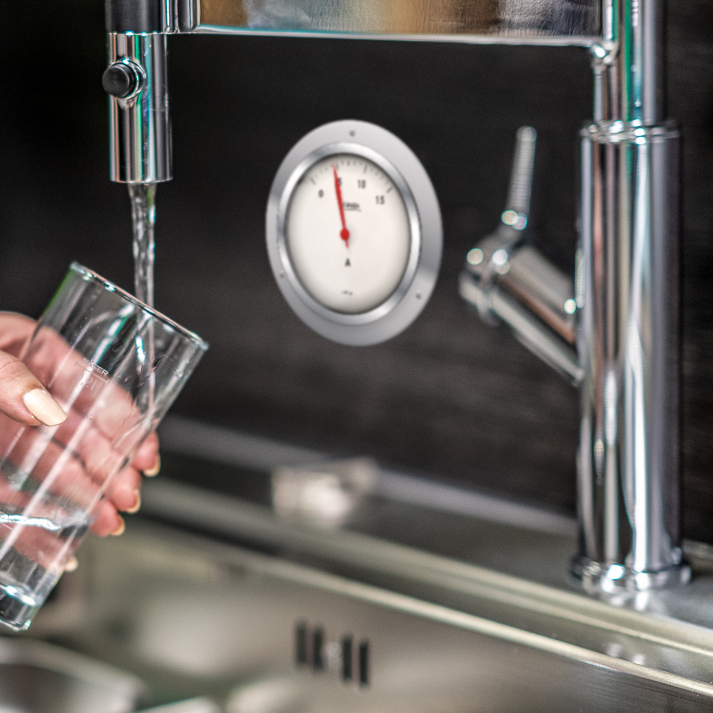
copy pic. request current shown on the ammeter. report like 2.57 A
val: 5 A
